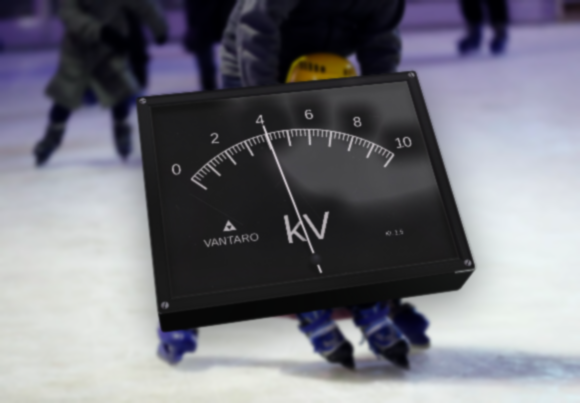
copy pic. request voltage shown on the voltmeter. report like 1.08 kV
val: 4 kV
